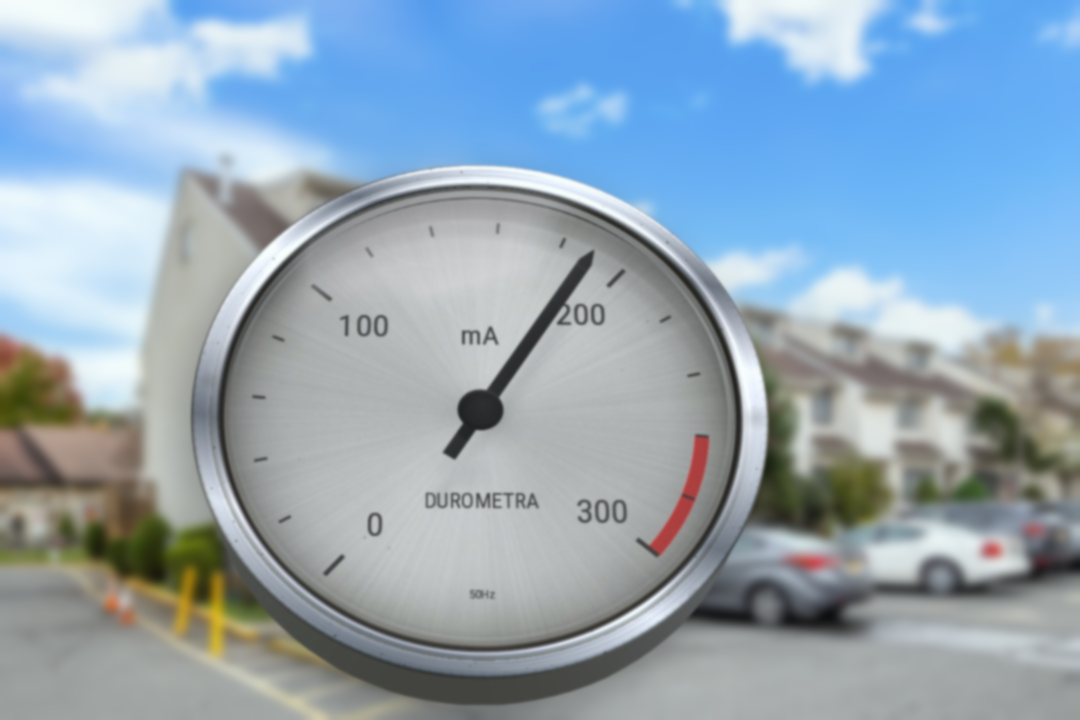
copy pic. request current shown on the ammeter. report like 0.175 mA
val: 190 mA
